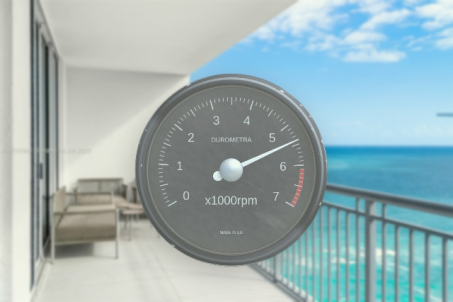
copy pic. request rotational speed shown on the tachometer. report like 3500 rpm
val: 5400 rpm
